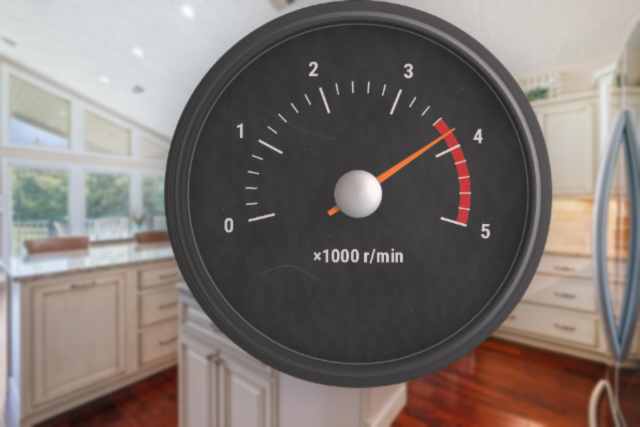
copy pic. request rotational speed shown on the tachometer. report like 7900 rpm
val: 3800 rpm
